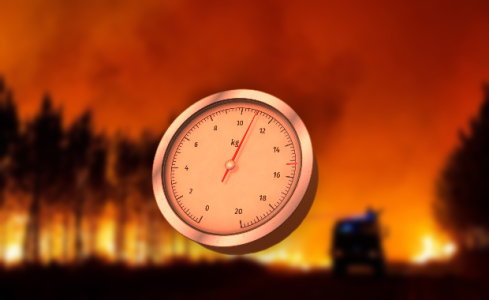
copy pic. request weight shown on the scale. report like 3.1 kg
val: 11 kg
